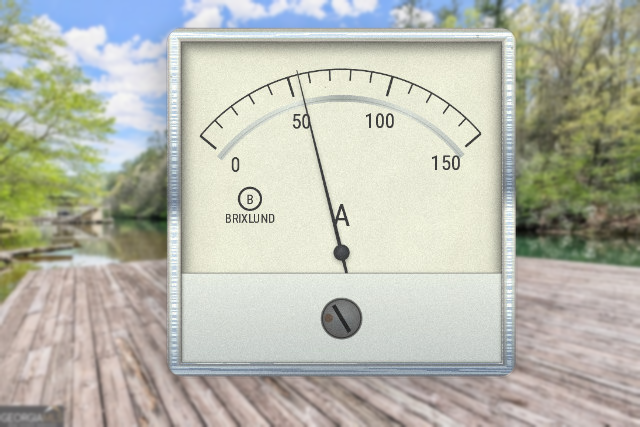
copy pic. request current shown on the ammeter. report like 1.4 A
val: 55 A
